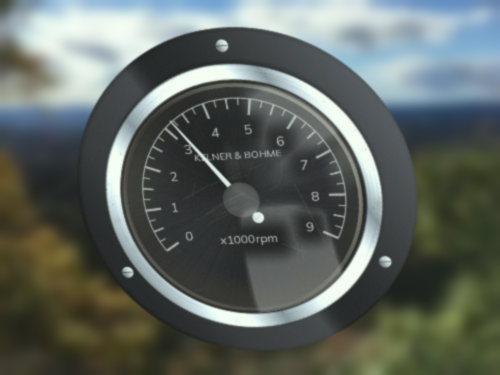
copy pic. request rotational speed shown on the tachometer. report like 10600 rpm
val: 3250 rpm
